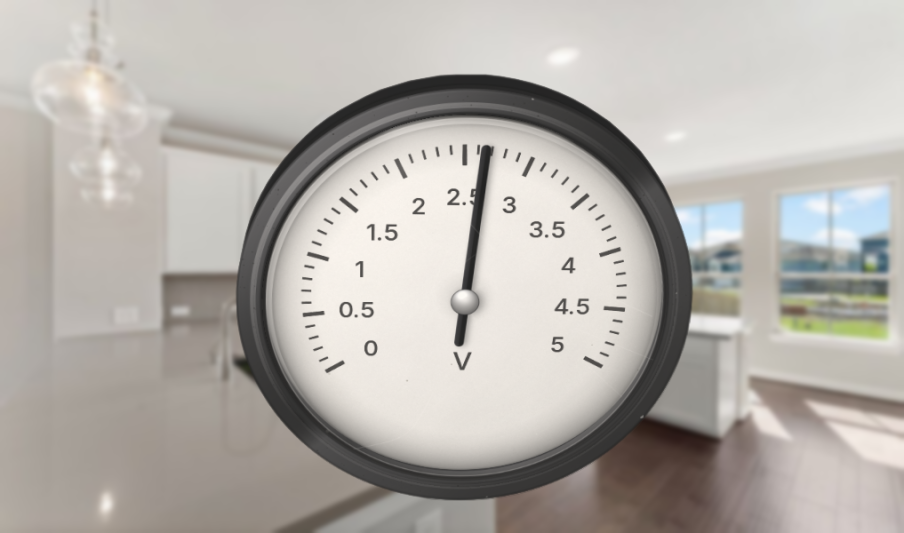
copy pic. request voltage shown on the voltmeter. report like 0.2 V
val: 2.65 V
